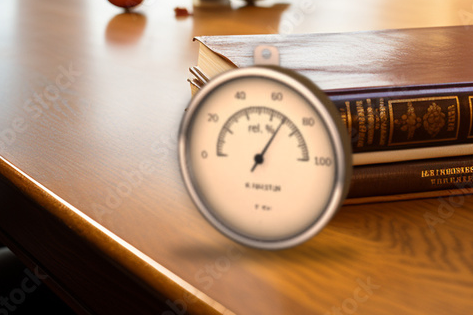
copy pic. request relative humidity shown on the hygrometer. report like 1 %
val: 70 %
